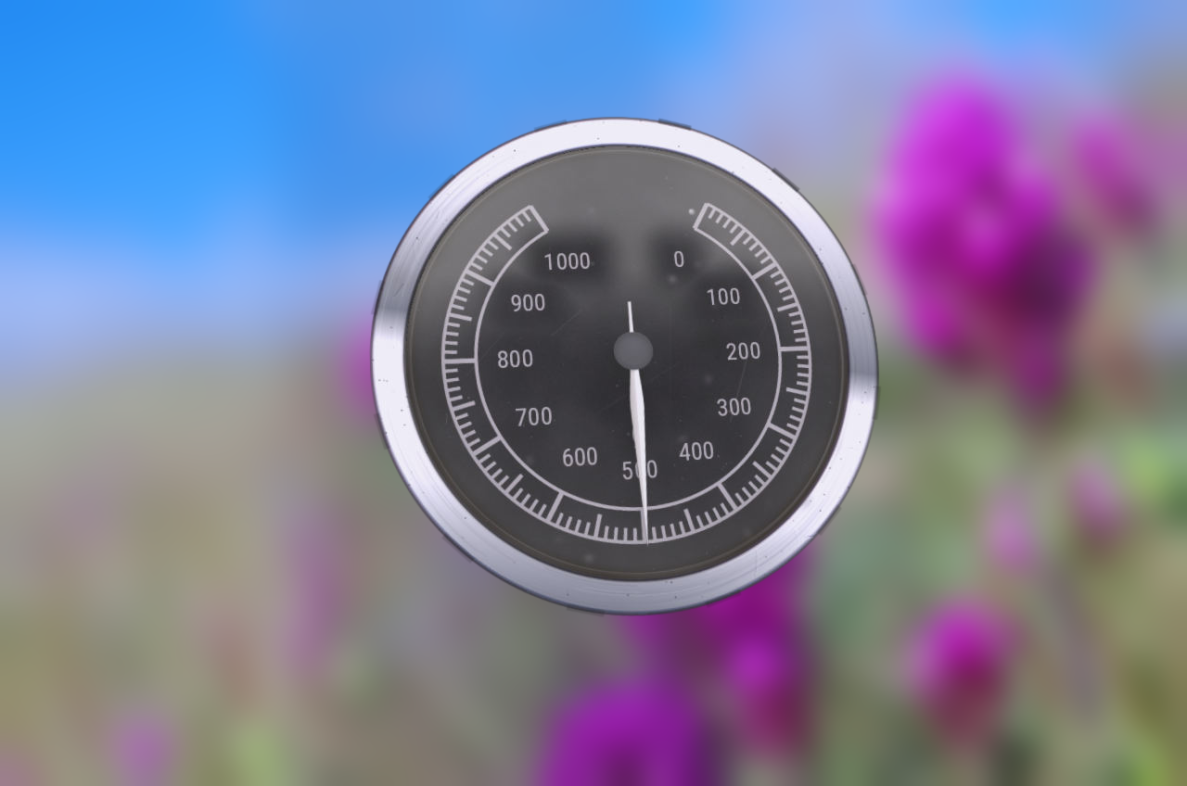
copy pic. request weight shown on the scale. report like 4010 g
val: 500 g
